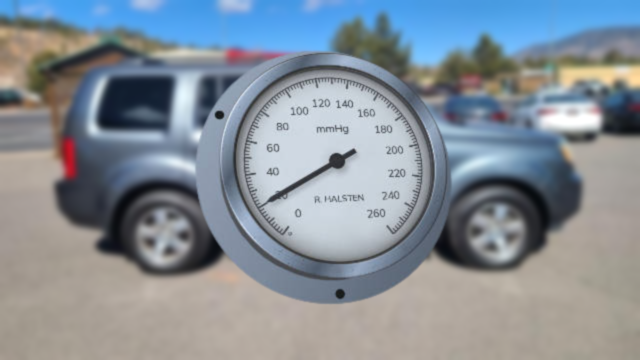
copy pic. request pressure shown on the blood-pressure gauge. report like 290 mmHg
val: 20 mmHg
